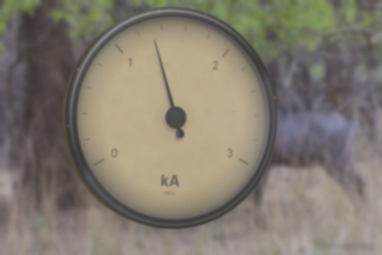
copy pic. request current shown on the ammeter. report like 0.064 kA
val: 1.3 kA
